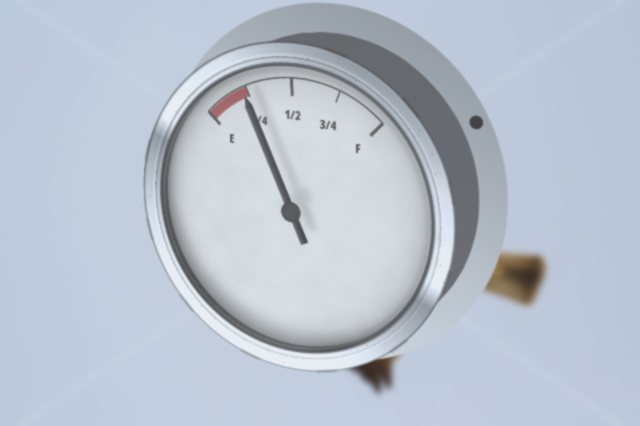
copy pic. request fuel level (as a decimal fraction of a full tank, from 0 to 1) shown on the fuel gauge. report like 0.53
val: 0.25
